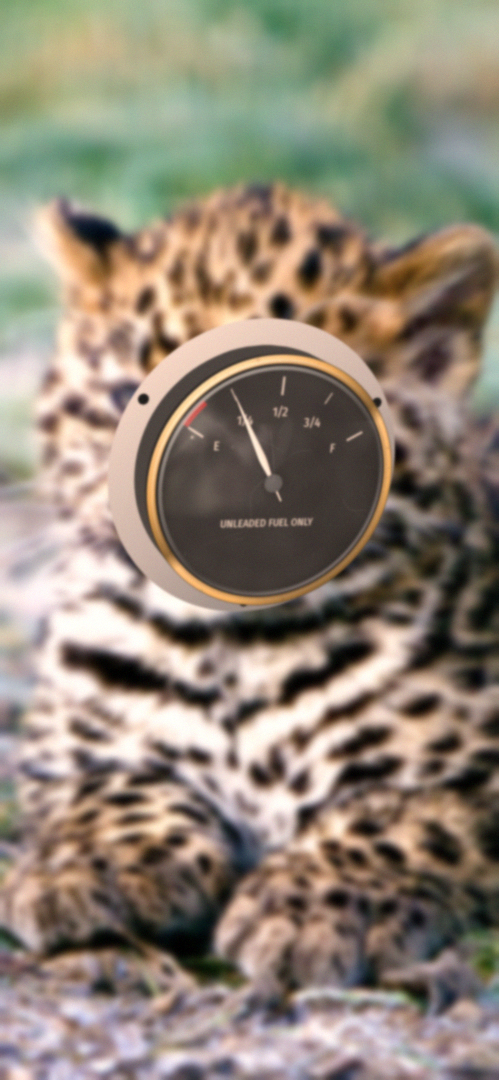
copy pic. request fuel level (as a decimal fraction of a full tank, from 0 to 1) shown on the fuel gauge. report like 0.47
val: 0.25
